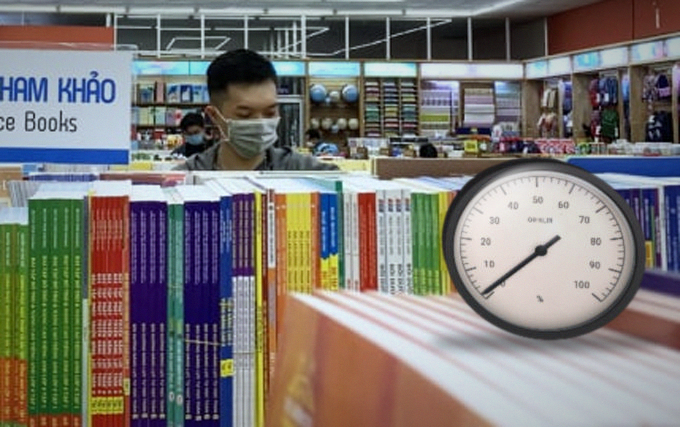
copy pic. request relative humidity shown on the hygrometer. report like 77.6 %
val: 2 %
